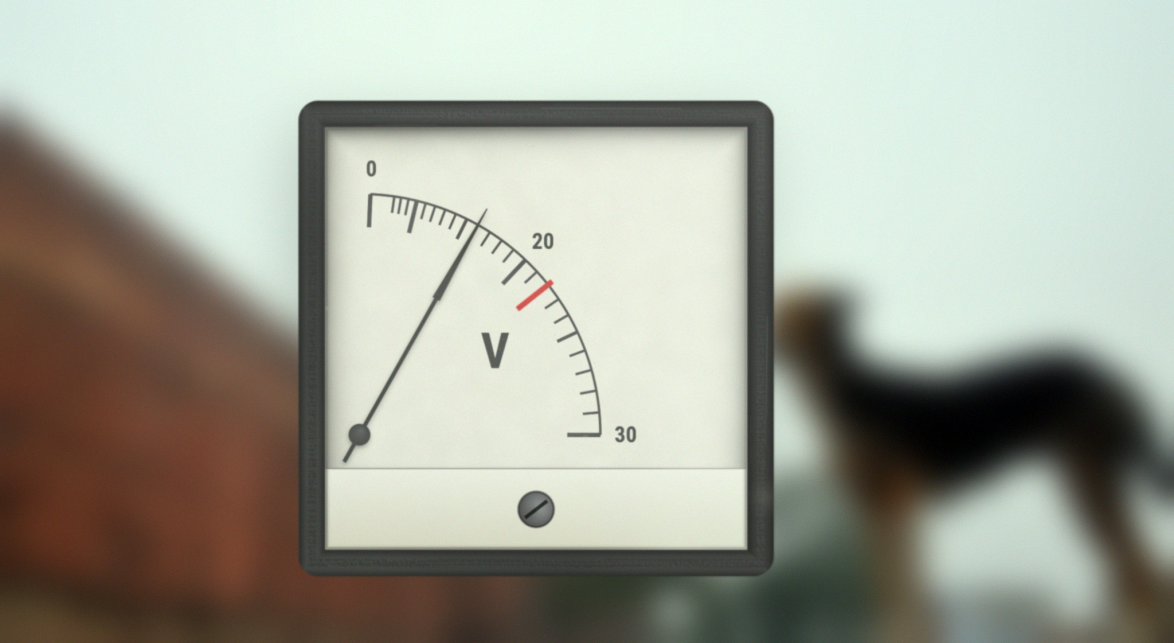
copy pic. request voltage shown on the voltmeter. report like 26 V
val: 16 V
